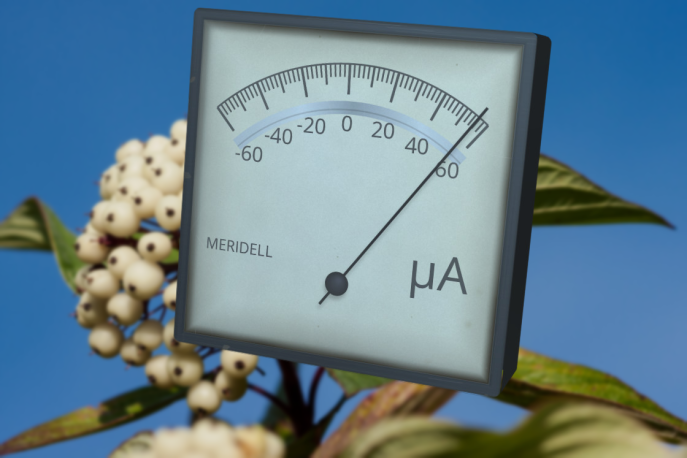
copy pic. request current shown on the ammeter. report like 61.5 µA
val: 56 µA
